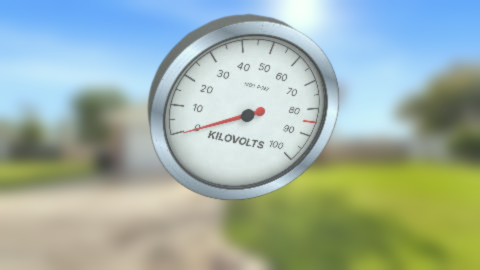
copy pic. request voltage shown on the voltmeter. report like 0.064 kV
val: 0 kV
